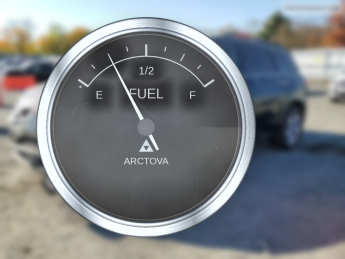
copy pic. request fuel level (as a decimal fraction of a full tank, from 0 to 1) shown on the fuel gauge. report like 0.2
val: 0.25
